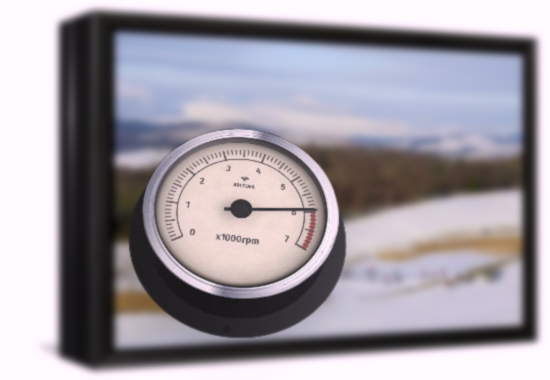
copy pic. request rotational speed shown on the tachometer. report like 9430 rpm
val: 6000 rpm
